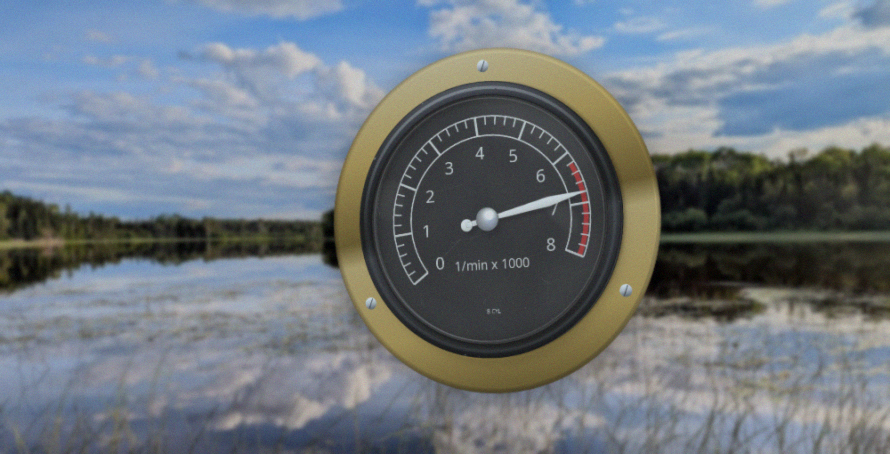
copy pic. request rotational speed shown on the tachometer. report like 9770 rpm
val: 6800 rpm
